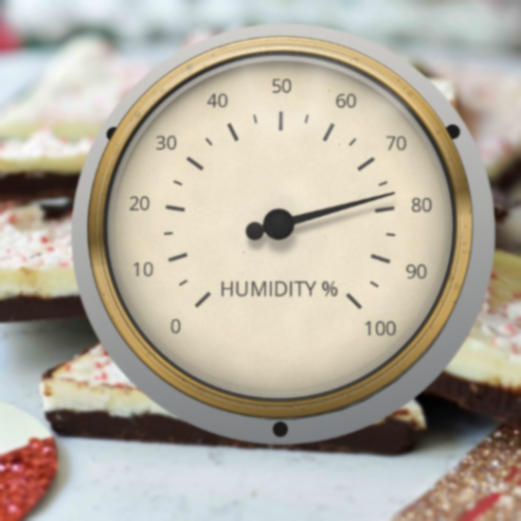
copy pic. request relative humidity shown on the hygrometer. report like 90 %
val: 77.5 %
